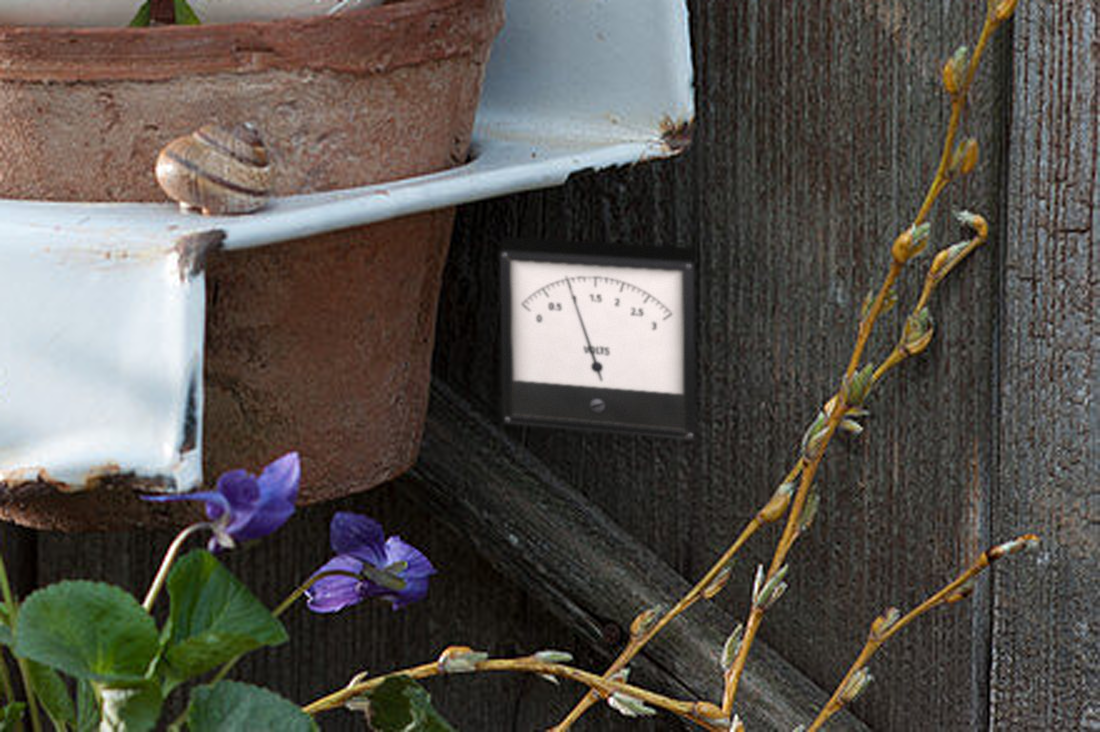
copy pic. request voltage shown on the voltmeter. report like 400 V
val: 1 V
